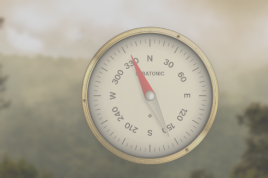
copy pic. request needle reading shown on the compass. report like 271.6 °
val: 335 °
